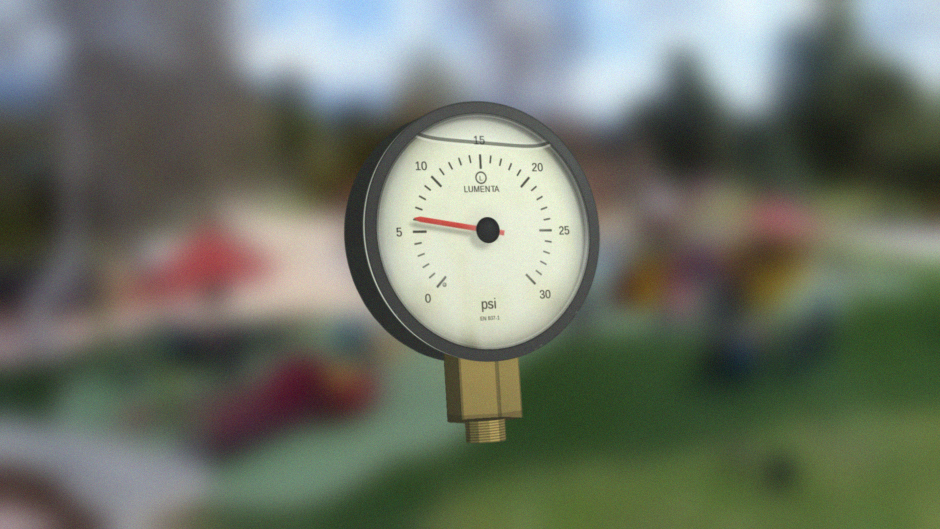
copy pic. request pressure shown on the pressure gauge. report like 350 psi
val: 6 psi
